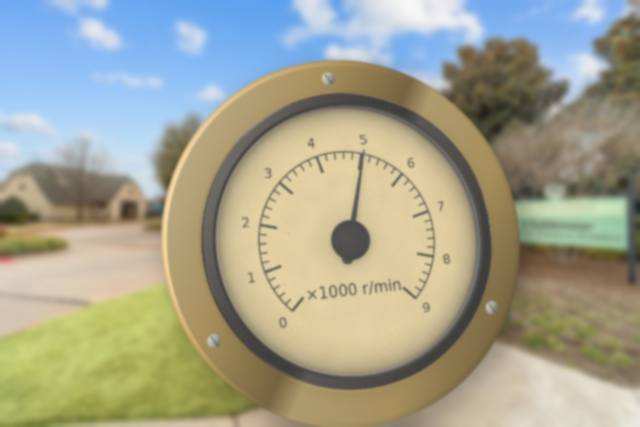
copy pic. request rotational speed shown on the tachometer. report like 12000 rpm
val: 5000 rpm
